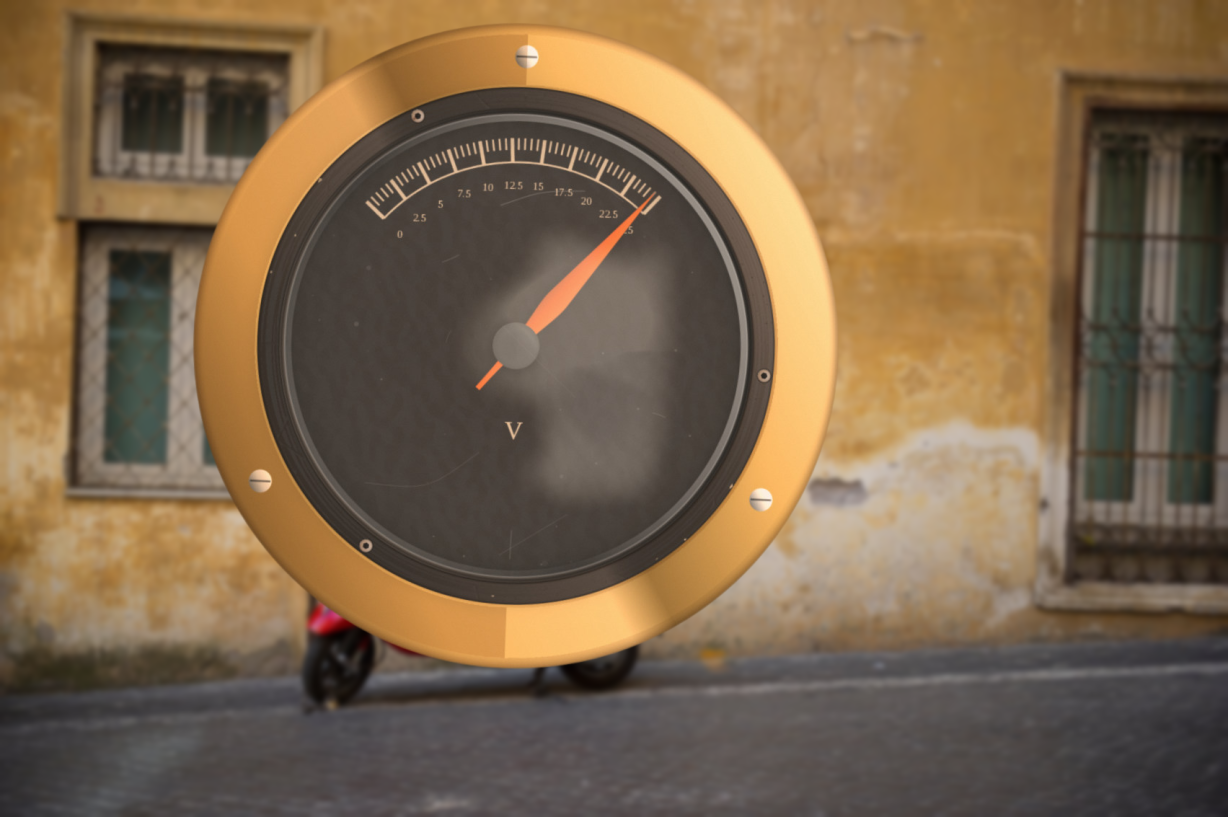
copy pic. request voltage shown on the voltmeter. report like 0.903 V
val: 24.5 V
